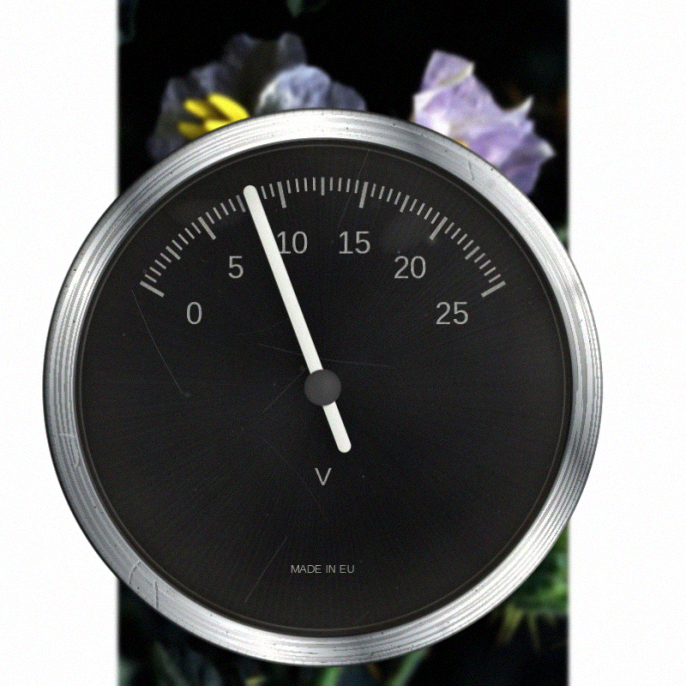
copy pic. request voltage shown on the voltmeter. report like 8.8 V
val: 8.25 V
